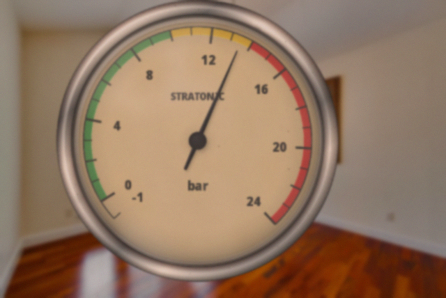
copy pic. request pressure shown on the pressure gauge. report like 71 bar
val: 13.5 bar
